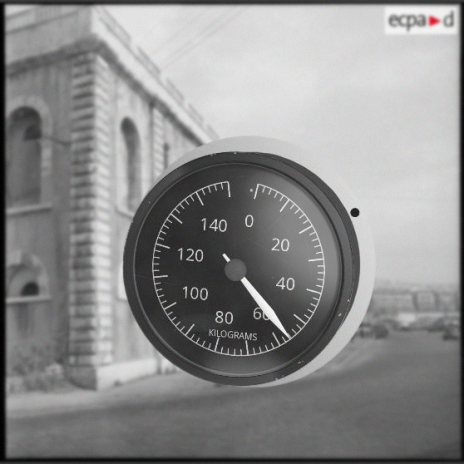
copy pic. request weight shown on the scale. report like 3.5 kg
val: 56 kg
